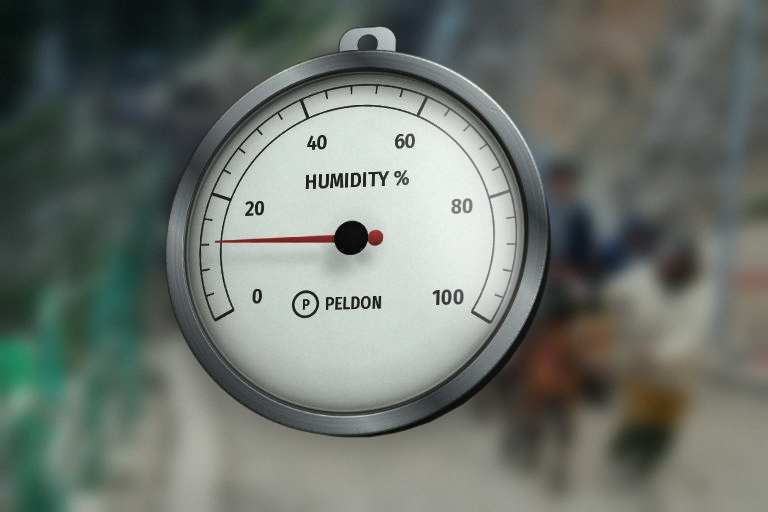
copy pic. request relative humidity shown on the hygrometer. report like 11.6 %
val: 12 %
